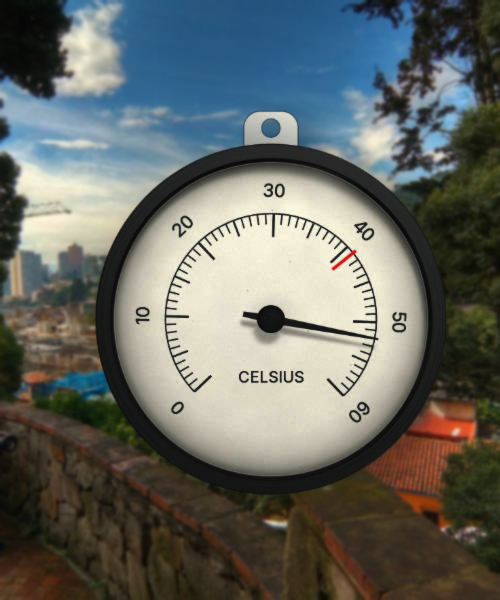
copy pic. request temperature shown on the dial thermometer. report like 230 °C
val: 52 °C
